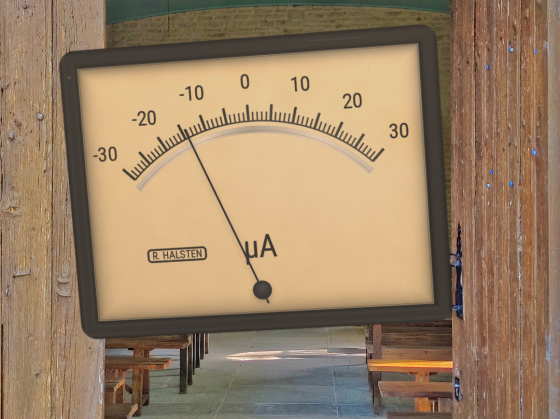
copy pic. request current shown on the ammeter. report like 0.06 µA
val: -14 µA
